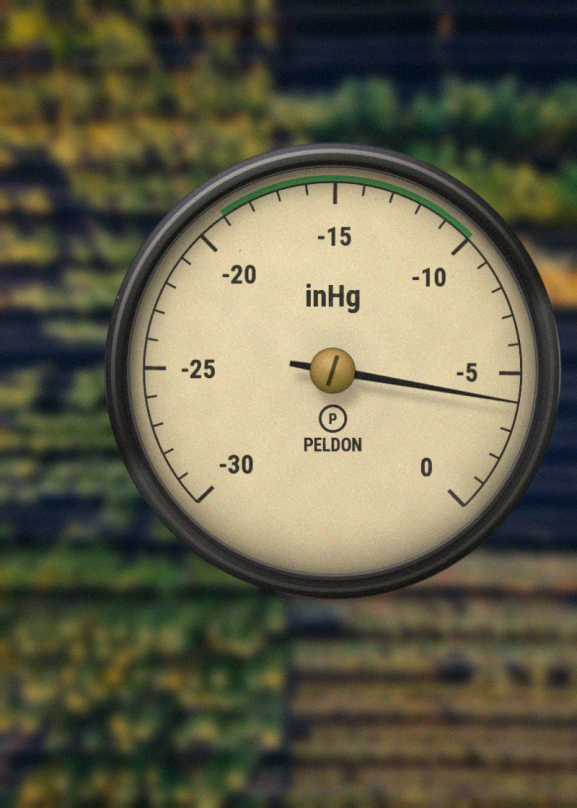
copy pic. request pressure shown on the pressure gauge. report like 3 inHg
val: -4 inHg
